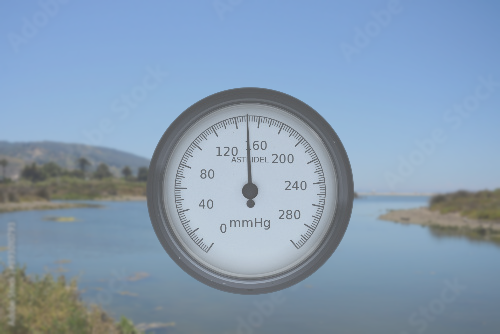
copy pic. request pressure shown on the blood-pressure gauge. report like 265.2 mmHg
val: 150 mmHg
